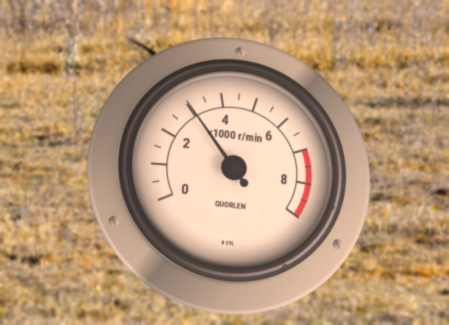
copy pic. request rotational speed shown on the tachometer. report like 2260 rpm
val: 3000 rpm
